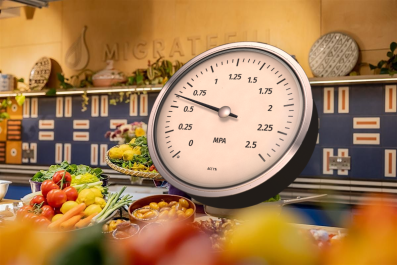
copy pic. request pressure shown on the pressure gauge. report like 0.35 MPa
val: 0.6 MPa
